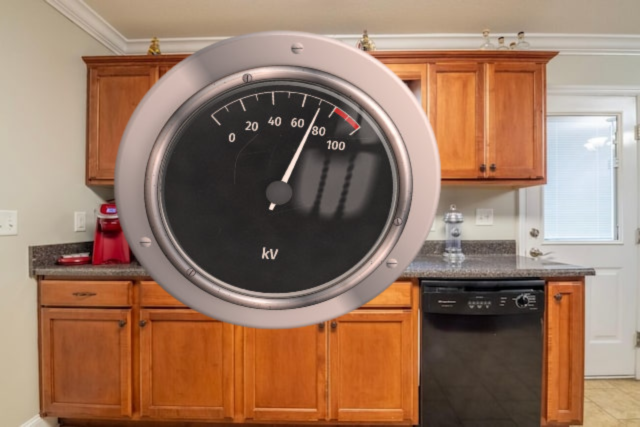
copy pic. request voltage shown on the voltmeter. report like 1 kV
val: 70 kV
